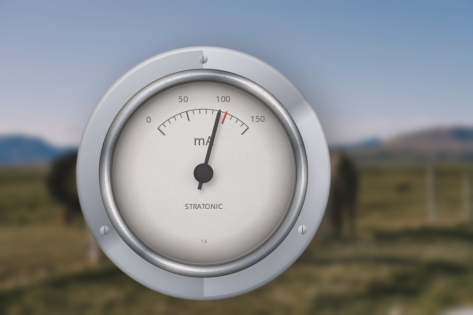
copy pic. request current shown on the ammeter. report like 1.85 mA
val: 100 mA
